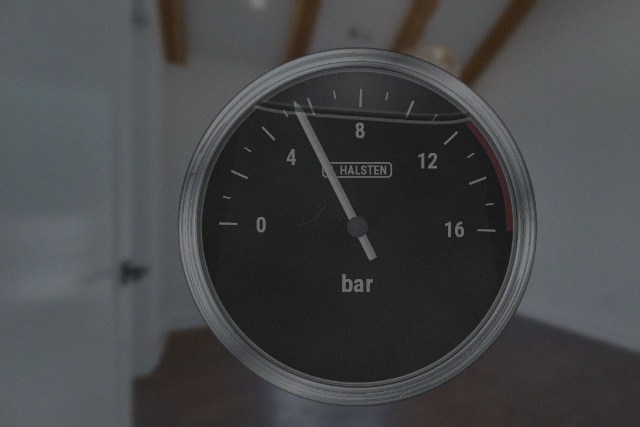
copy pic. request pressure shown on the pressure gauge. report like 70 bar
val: 5.5 bar
